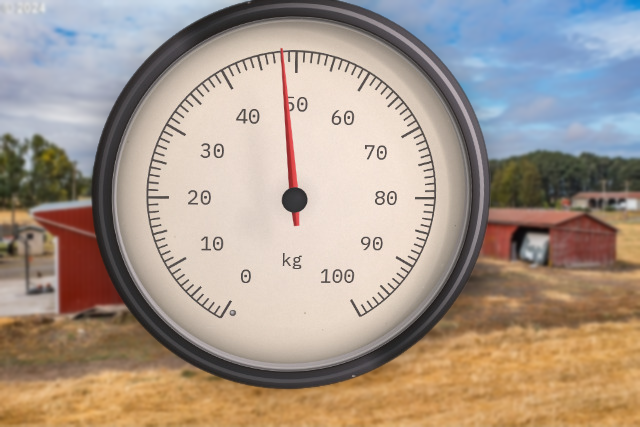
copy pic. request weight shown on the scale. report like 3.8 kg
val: 48 kg
